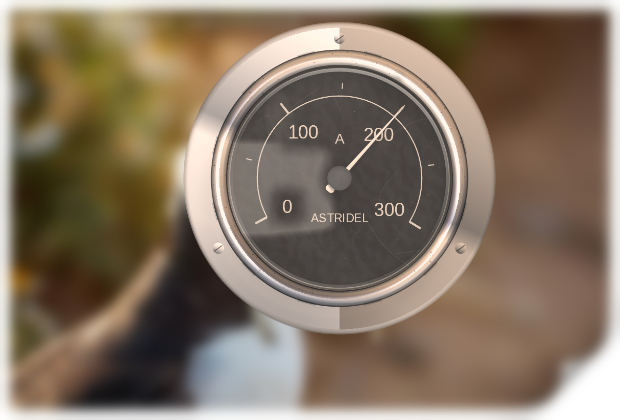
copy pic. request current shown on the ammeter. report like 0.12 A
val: 200 A
